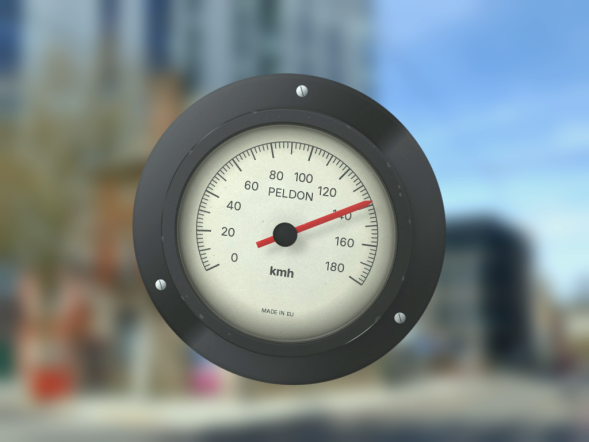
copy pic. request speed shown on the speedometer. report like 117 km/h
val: 138 km/h
